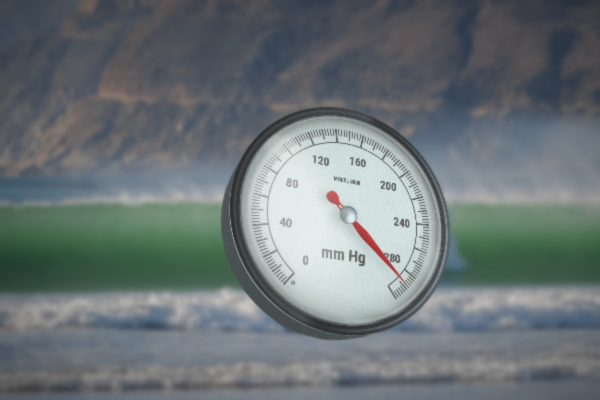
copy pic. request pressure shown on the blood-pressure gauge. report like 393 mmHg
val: 290 mmHg
